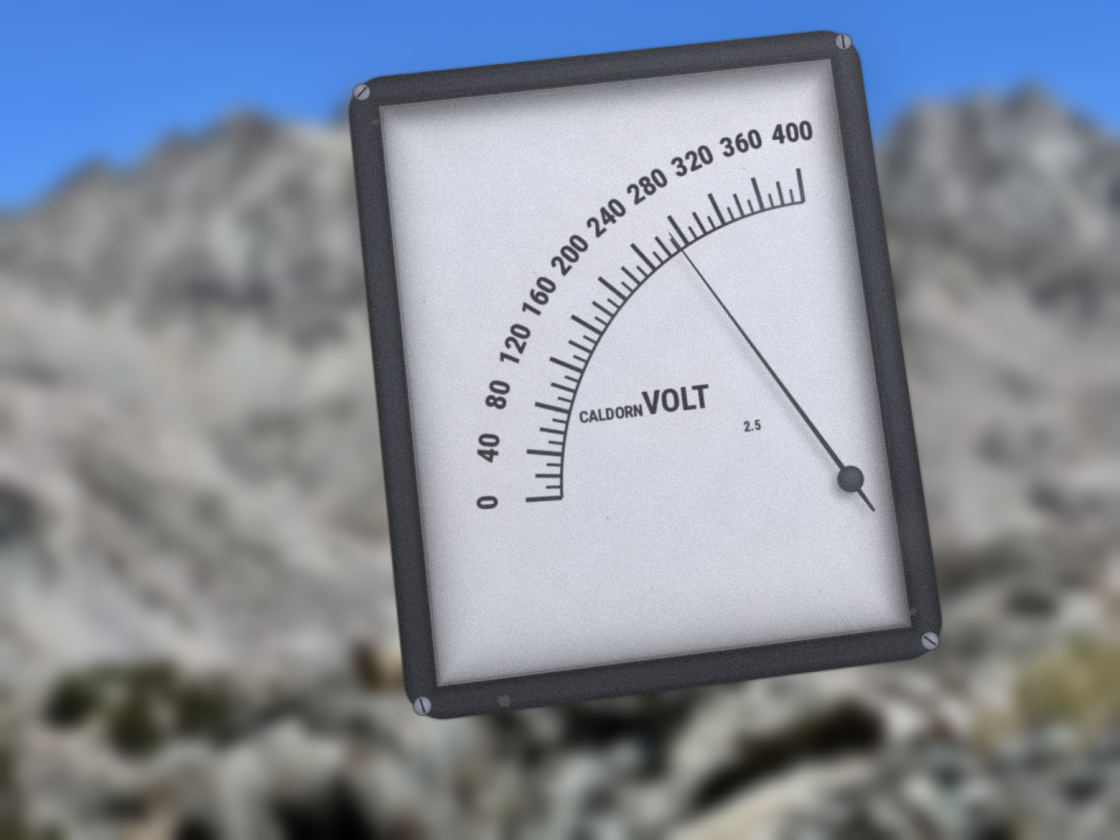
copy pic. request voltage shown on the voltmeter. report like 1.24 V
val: 270 V
